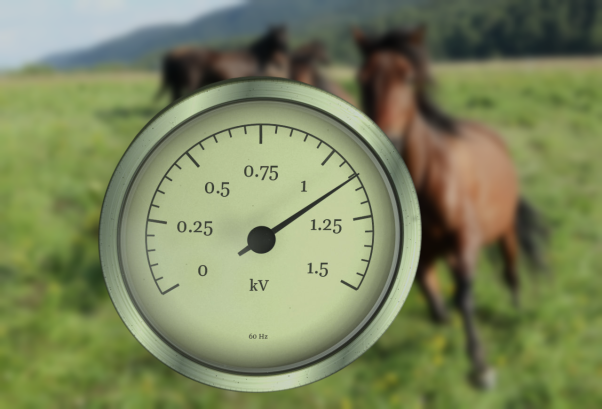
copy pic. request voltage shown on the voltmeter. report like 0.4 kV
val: 1.1 kV
